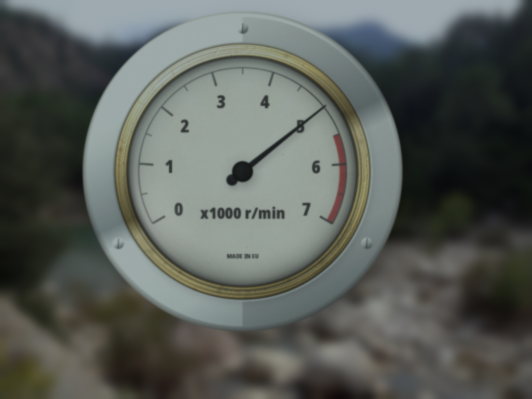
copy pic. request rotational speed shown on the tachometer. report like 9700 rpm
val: 5000 rpm
